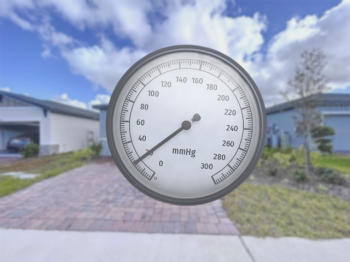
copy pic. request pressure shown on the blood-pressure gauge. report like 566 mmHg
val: 20 mmHg
